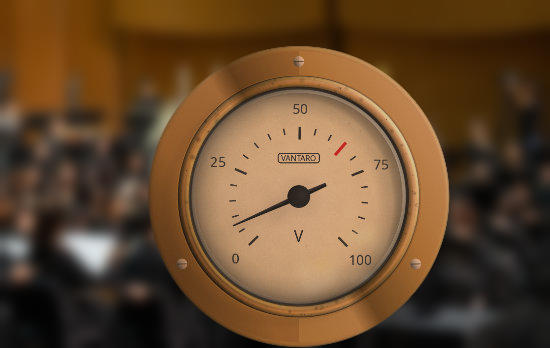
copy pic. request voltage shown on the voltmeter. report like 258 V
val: 7.5 V
